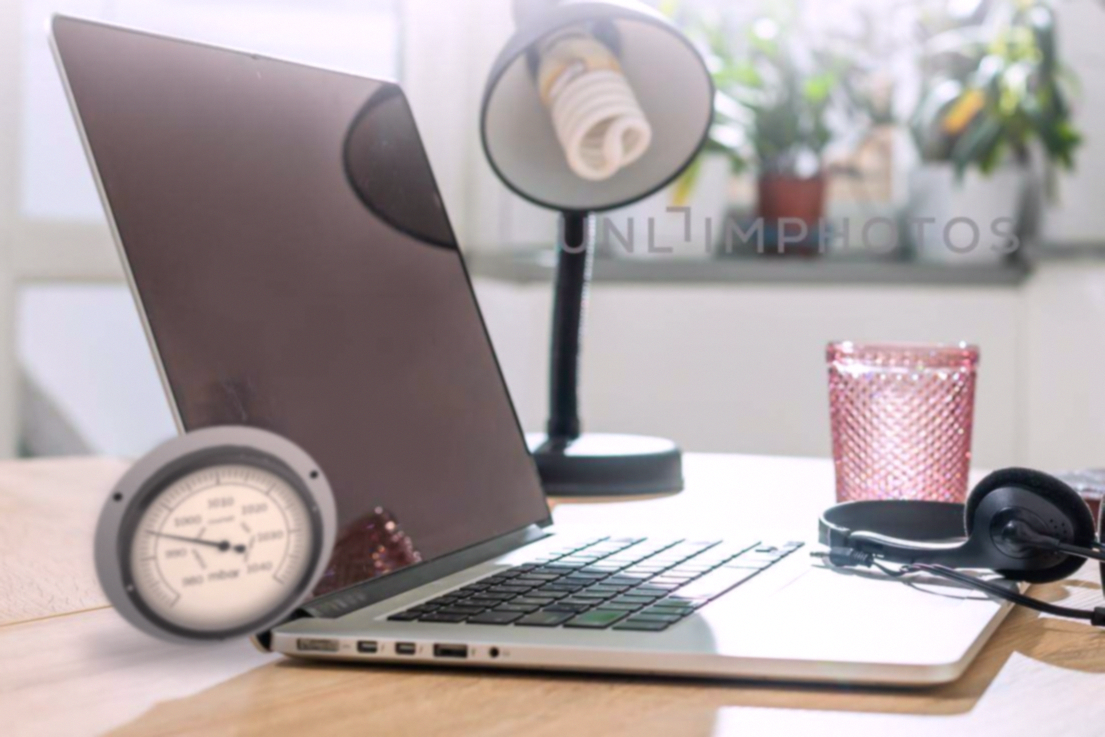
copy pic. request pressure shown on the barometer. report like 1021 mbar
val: 995 mbar
